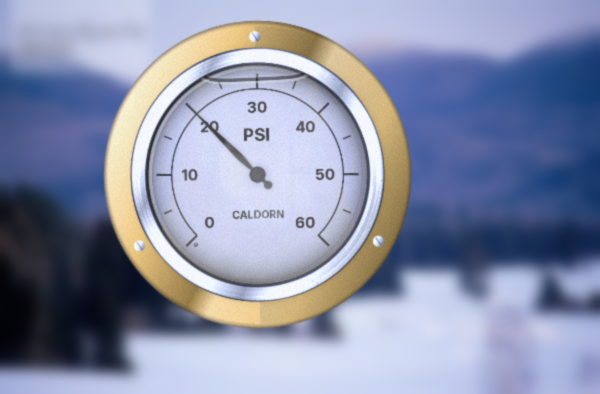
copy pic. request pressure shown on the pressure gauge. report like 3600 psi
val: 20 psi
